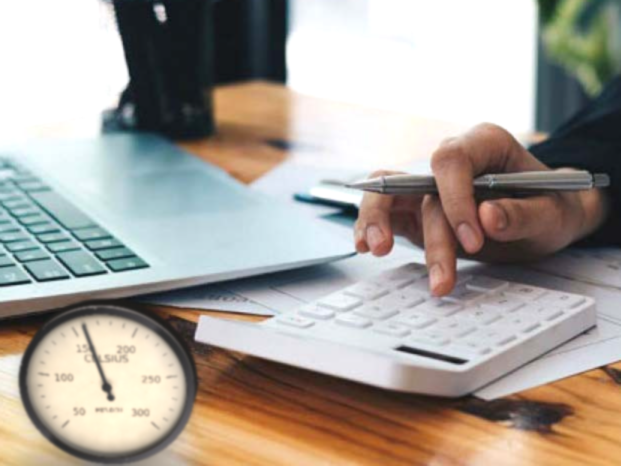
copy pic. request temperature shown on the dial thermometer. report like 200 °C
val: 160 °C
